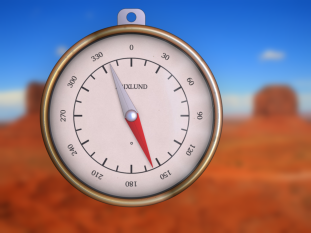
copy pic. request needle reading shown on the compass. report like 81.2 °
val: 157.5 °
